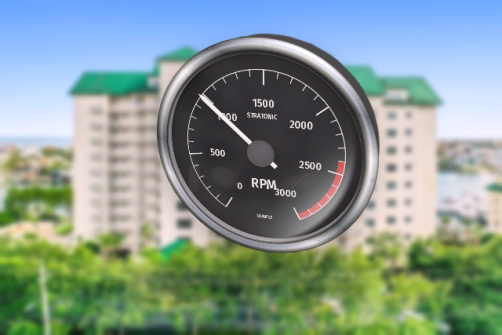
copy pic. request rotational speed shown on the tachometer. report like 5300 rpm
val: 1000 rpm
